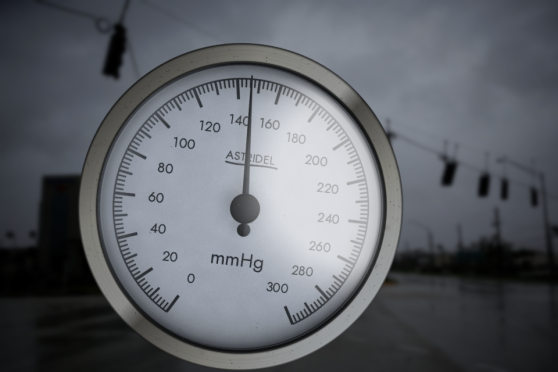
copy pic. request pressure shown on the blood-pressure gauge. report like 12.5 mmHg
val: 146 mmHg
